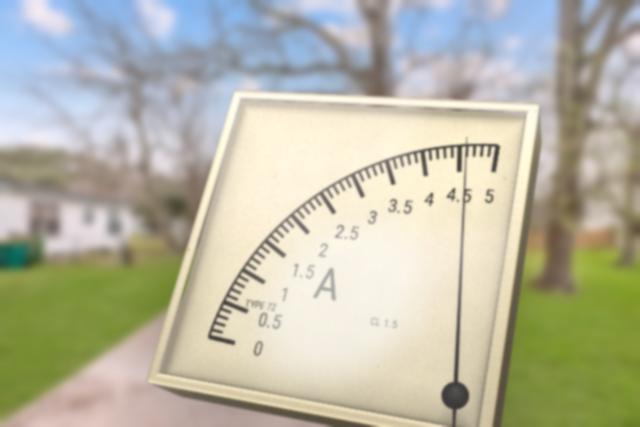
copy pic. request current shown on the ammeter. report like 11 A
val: 4.6 A
